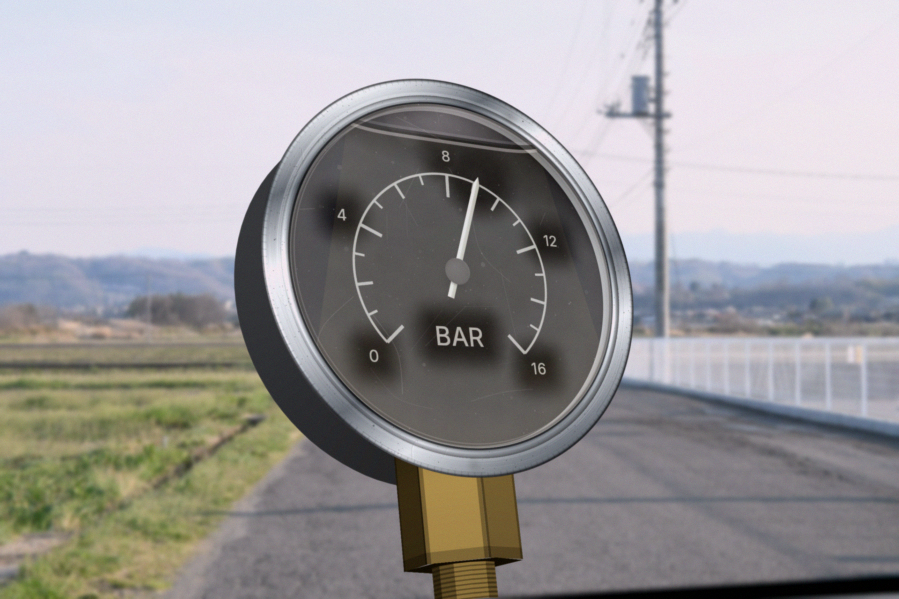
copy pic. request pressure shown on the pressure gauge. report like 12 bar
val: 9 bar
